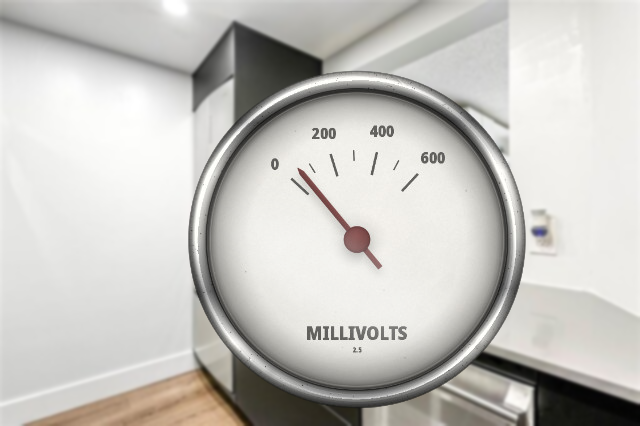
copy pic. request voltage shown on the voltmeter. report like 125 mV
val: 50 mV
